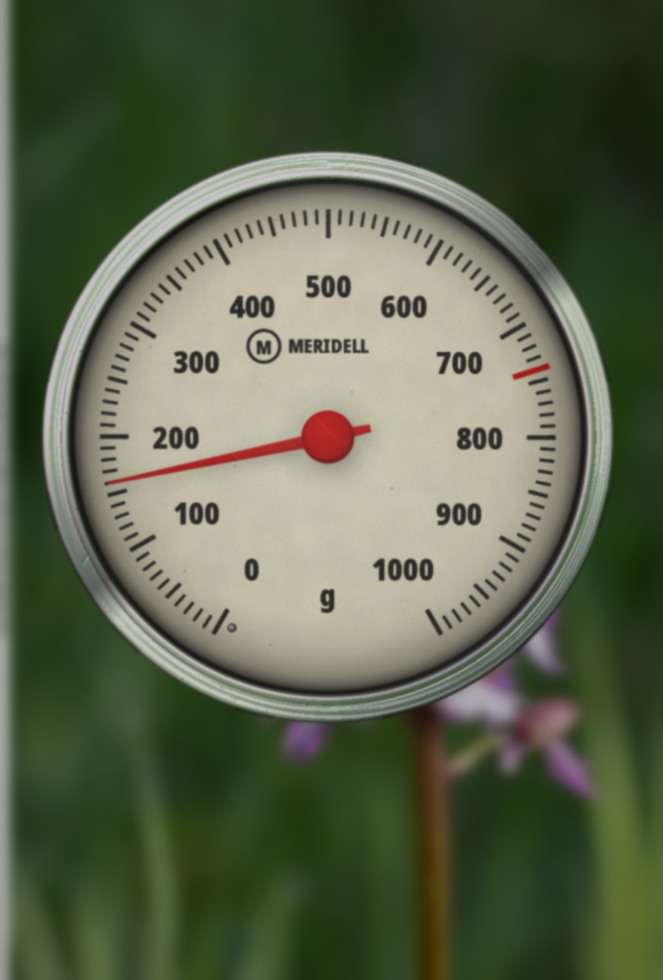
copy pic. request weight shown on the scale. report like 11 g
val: 160 g
